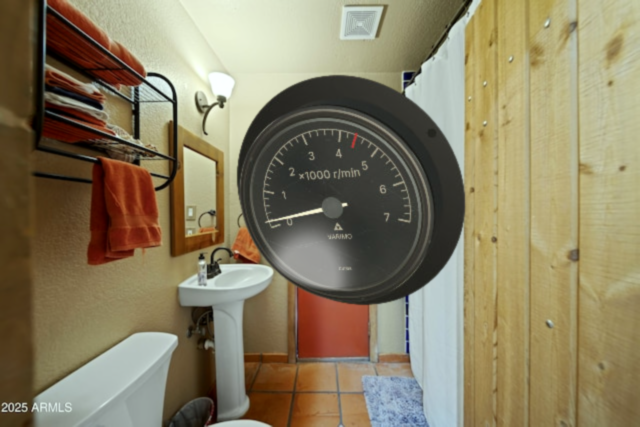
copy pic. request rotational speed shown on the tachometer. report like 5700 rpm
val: 200 rpm
